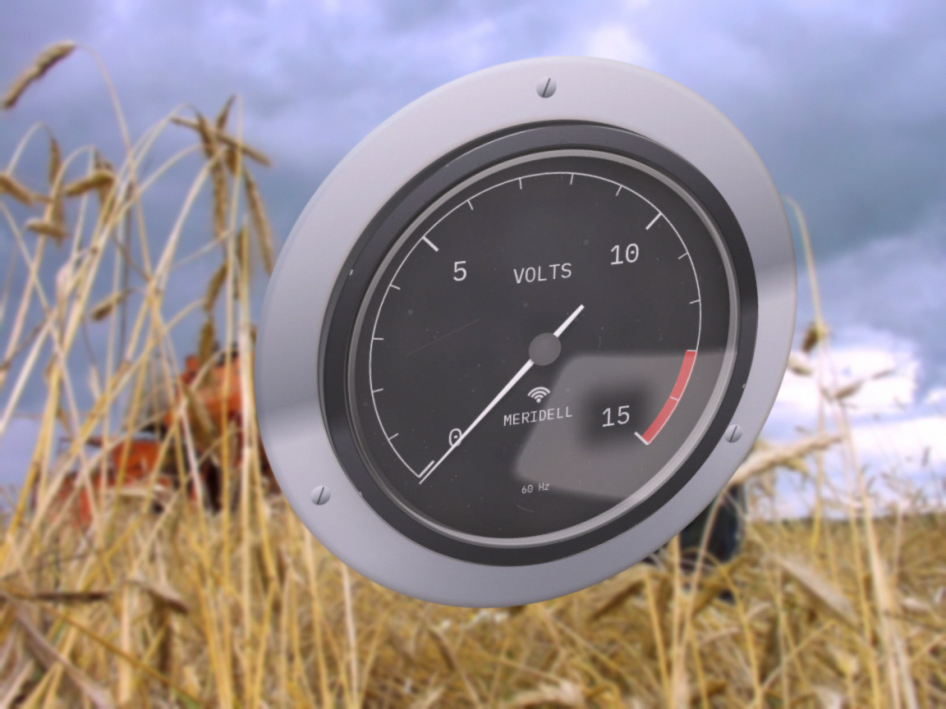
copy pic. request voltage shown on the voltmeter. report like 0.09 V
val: 0 V
